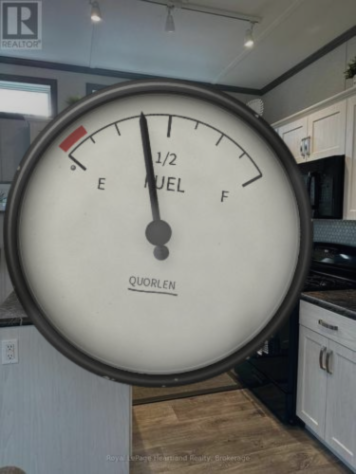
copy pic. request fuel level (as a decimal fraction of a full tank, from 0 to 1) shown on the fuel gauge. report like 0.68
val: 0.375
